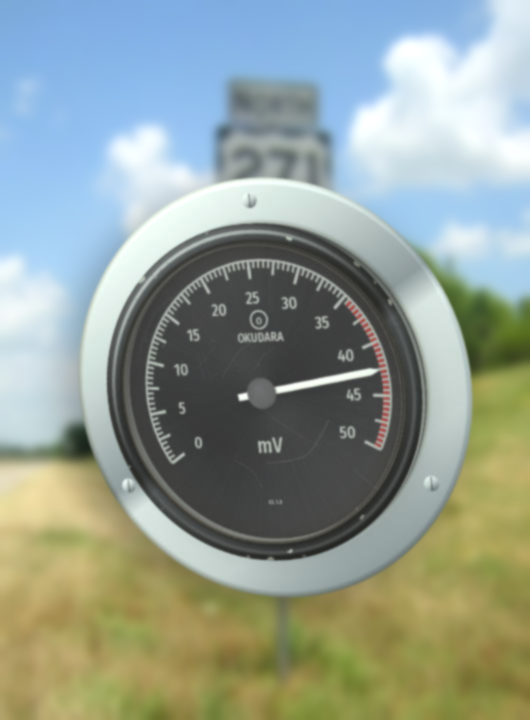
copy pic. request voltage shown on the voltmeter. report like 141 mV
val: 42.5 mV
